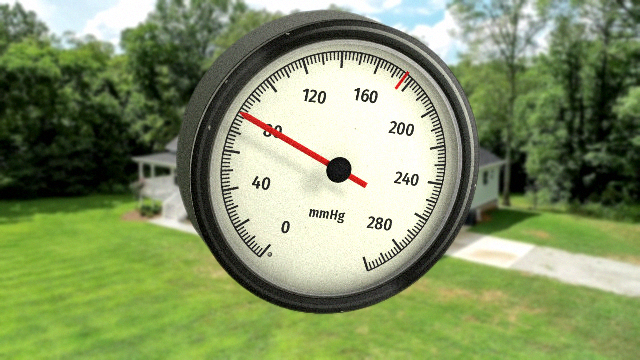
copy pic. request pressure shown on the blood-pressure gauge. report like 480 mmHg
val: 80 mmHg
